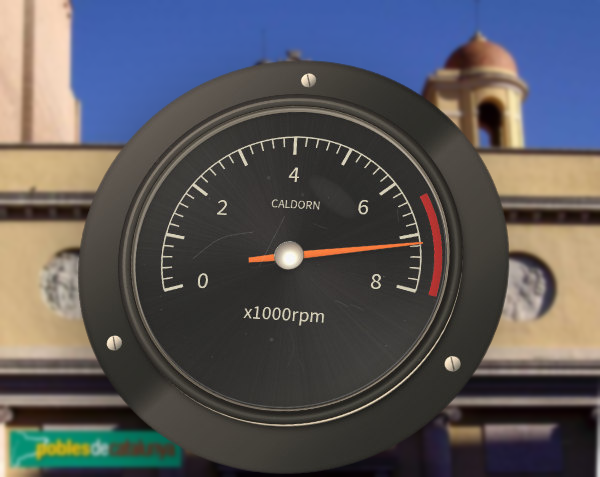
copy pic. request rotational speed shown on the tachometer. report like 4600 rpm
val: 7200 rpm
